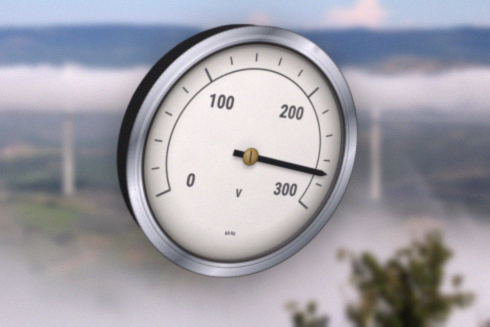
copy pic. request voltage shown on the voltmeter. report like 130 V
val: 270 V
